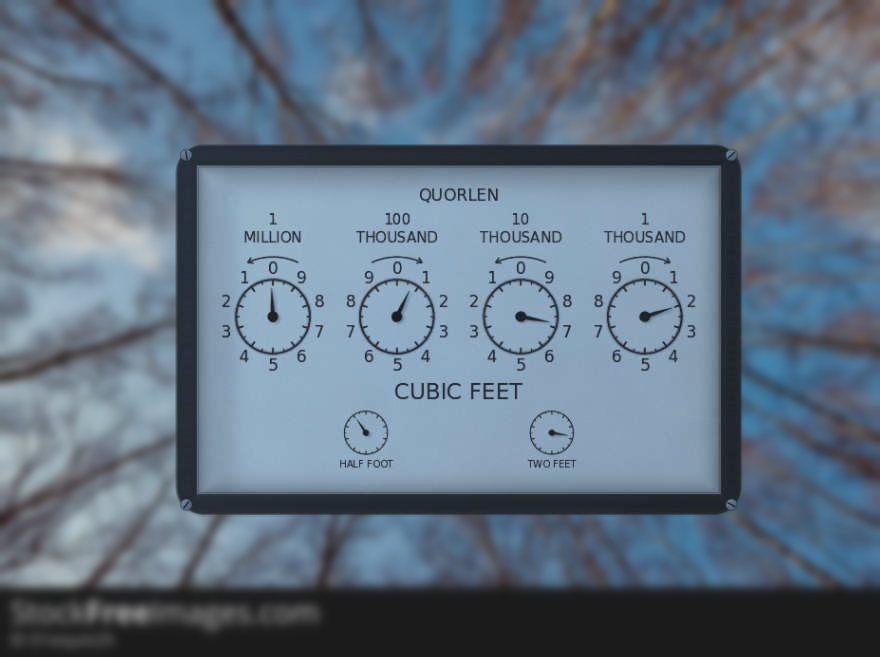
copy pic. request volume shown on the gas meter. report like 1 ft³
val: 7200 ft³
